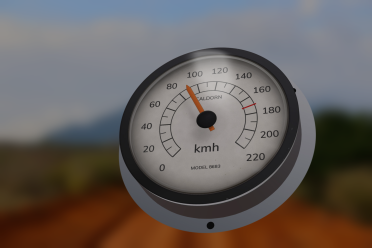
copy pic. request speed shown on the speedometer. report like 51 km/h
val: 90 km/h
